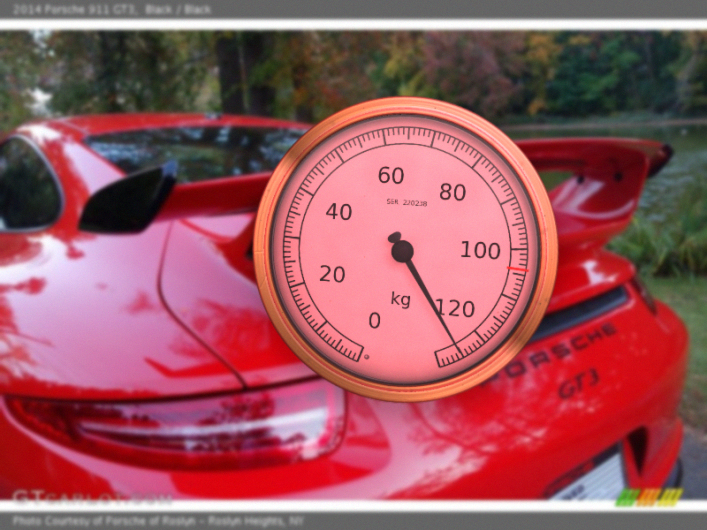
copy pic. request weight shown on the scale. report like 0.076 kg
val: 125 kg
